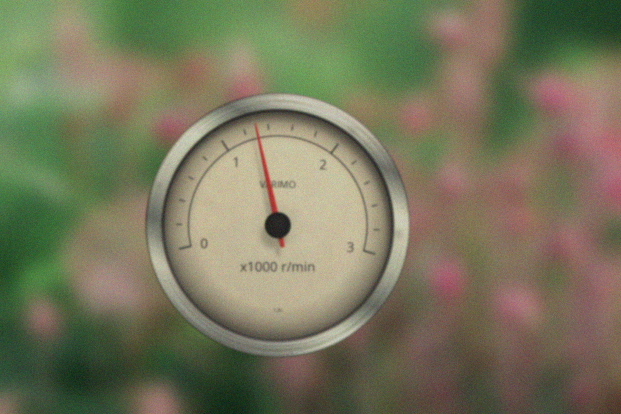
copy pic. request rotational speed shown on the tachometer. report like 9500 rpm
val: 1300 rpm
